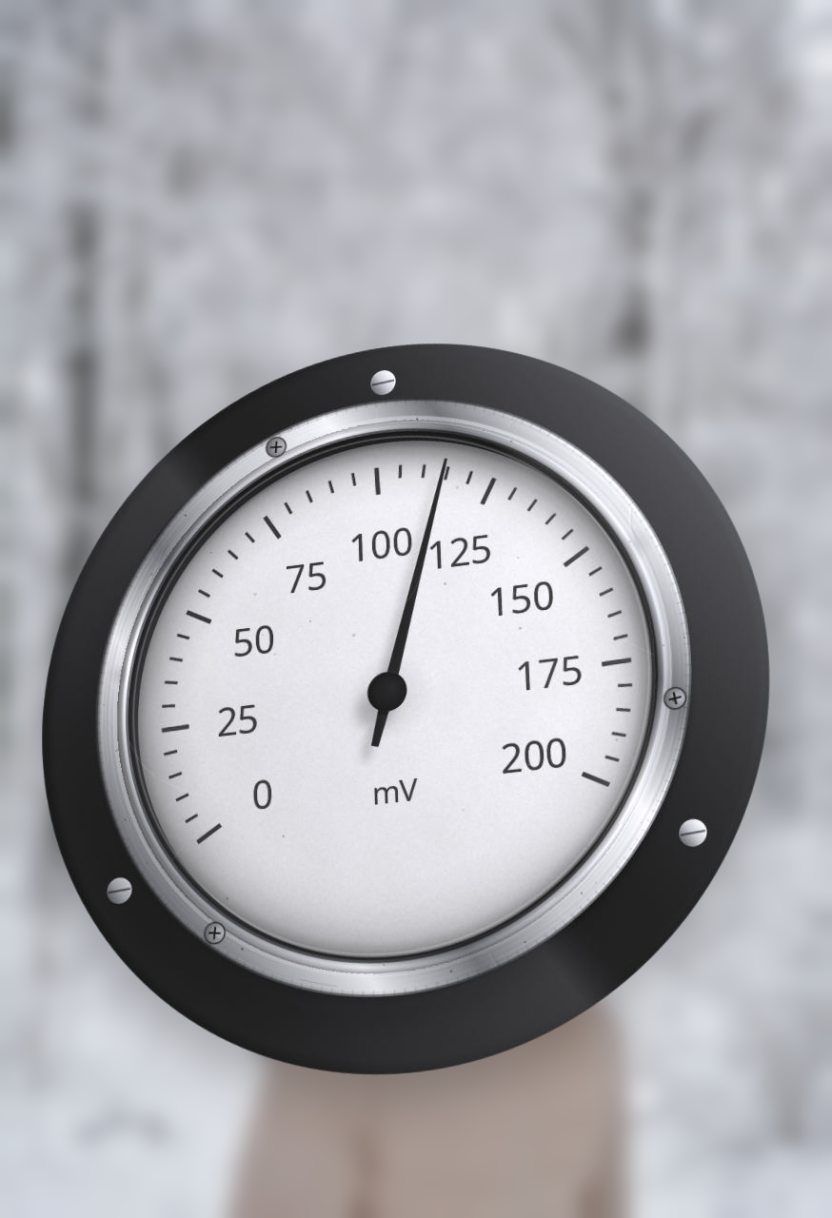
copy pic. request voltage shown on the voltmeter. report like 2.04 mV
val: 115 mV
